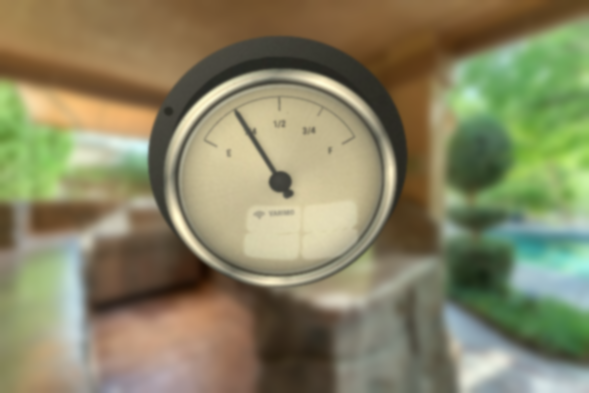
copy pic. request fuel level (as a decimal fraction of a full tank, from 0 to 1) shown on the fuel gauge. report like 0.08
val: 0.25
